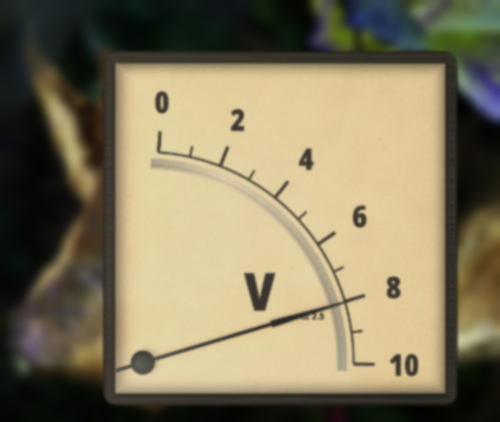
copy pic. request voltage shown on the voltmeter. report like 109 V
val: 8 V
